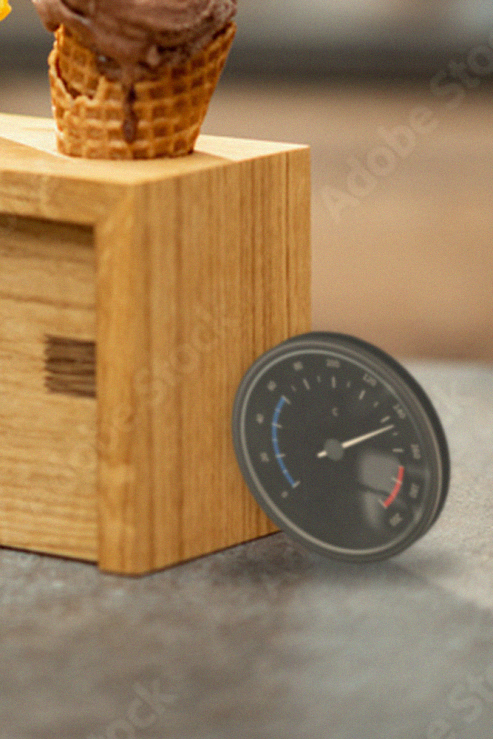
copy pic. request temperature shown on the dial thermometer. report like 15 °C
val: 145 °C
